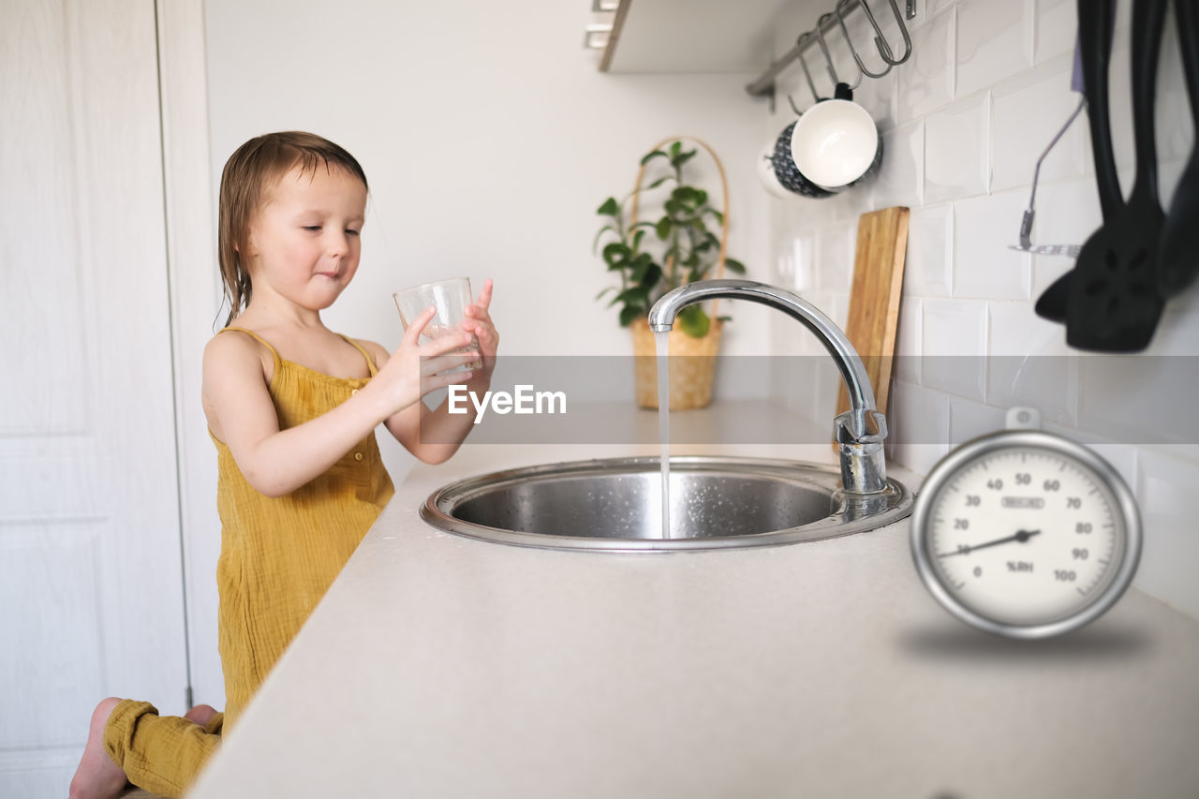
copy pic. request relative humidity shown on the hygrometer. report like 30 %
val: 10 %
